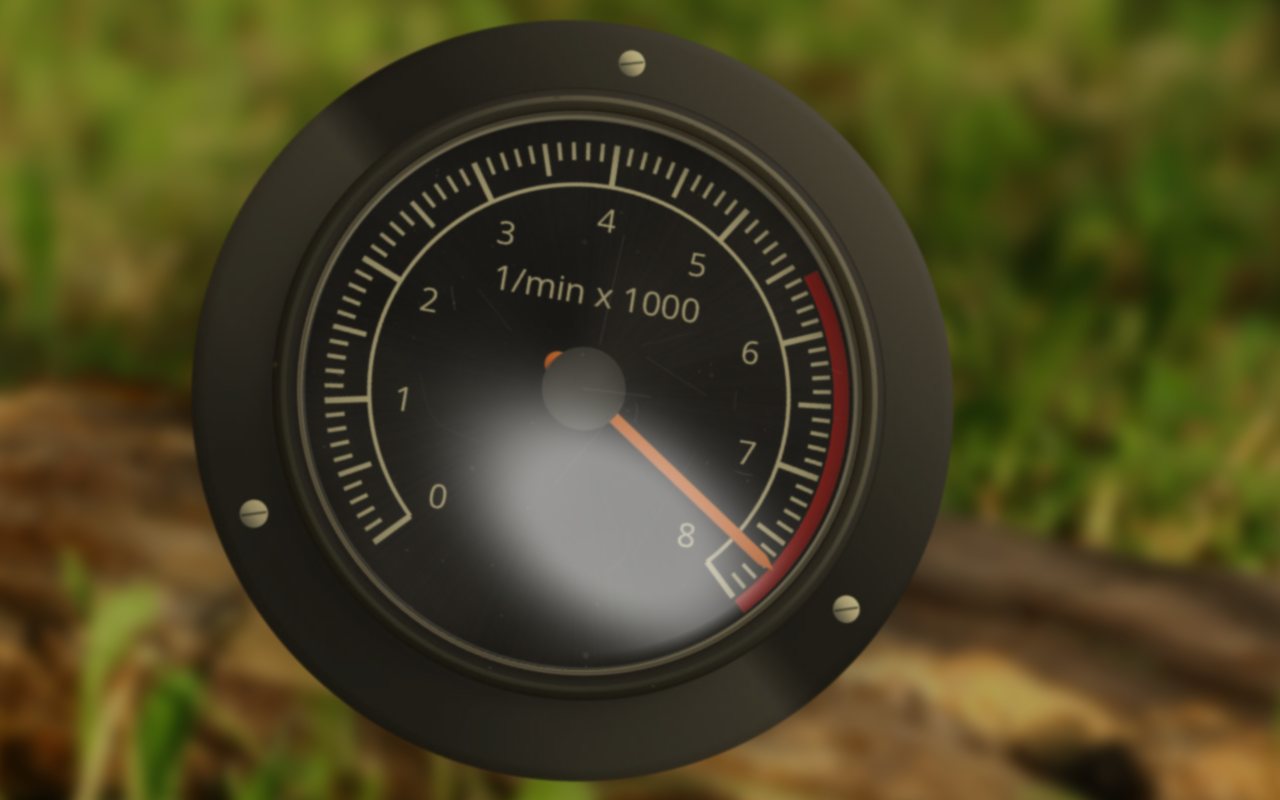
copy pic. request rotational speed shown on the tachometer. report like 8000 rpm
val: 7700 rpm
